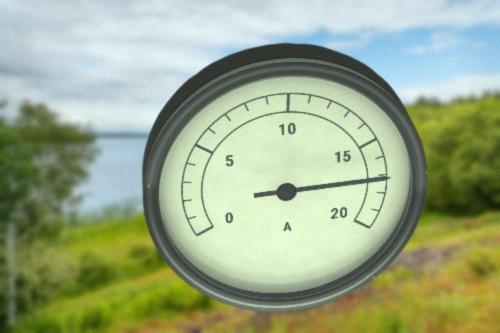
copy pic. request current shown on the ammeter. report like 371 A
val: 17 A
